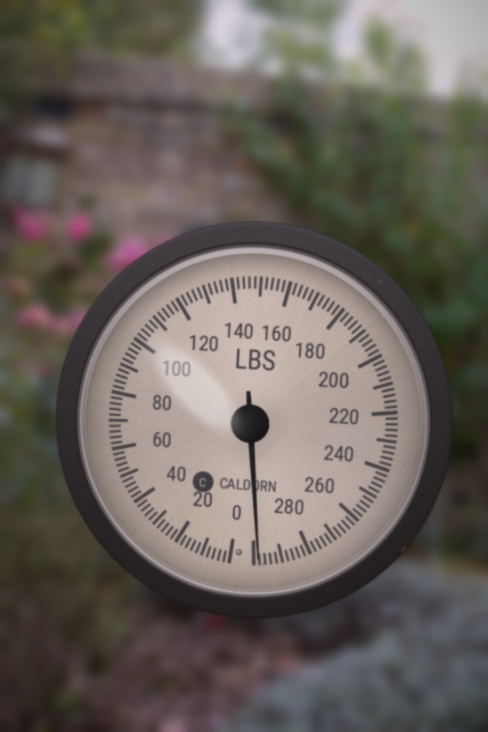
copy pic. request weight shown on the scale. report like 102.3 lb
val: 298 lb
